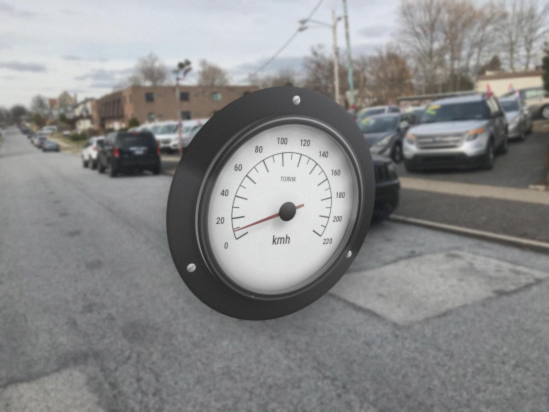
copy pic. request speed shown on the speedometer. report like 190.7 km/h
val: 10 km/h
